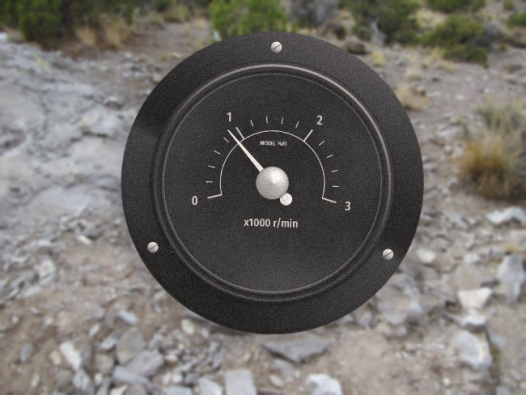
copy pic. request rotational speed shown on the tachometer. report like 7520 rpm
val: 900 rpm
